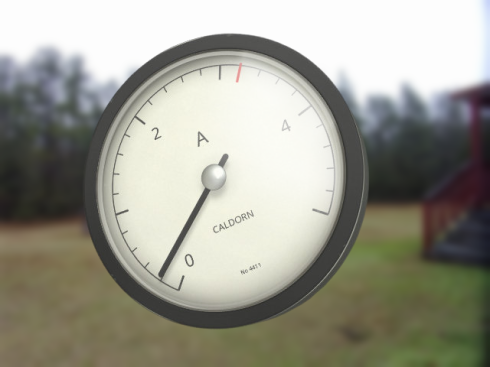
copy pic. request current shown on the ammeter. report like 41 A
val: 0.2 A
